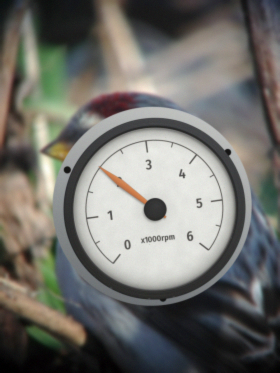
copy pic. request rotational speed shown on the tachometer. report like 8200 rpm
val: 2000 rpm
